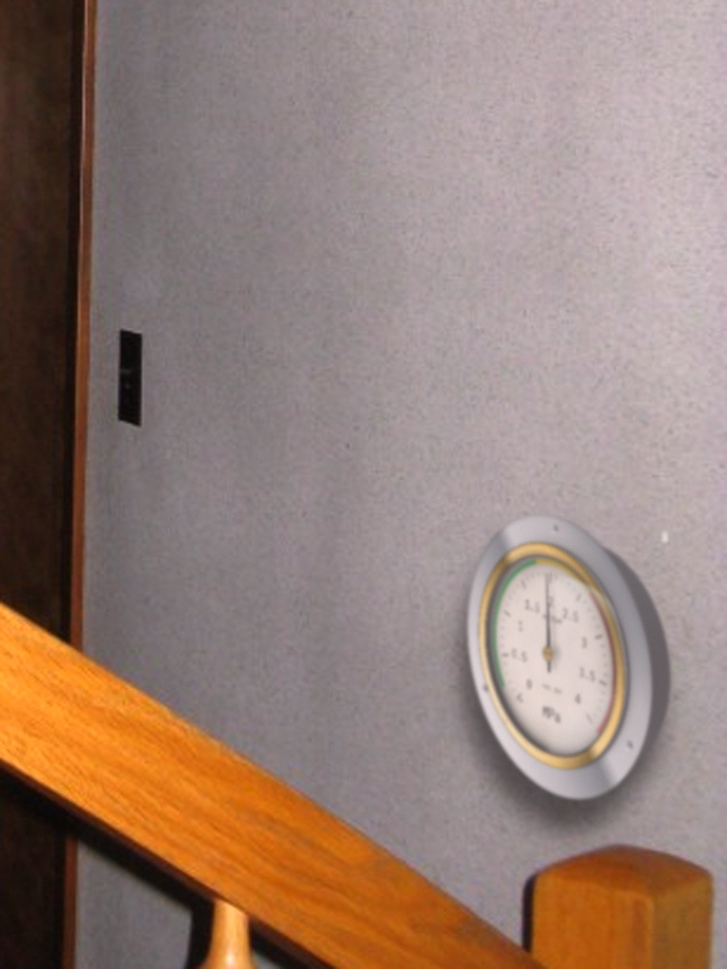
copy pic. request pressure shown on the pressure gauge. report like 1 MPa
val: 2 MPa
